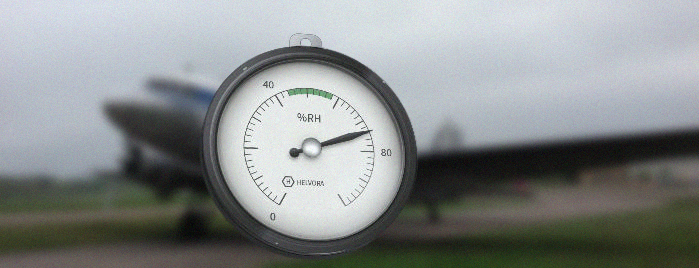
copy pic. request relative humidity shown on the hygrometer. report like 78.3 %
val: 74 %
